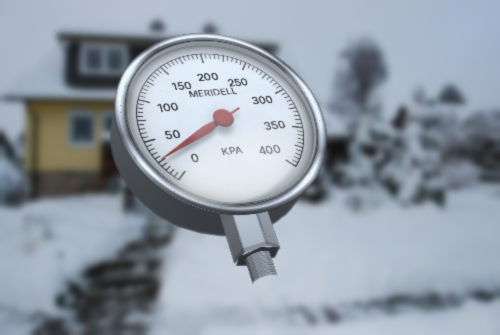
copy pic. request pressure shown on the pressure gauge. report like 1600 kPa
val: 25 kPa
